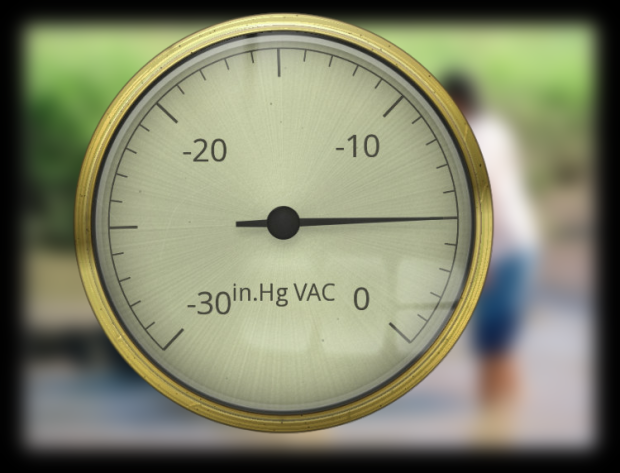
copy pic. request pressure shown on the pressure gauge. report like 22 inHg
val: -5 inHg
